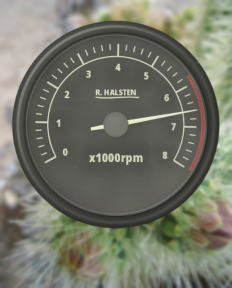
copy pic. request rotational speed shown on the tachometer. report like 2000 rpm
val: 6600 rpm
